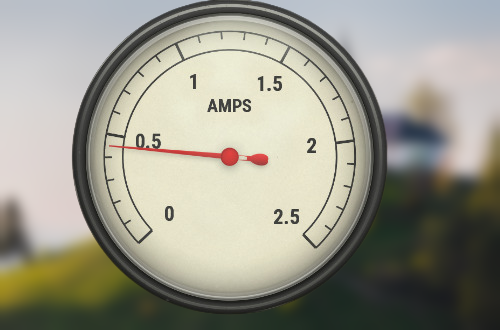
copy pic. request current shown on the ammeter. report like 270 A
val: 0.45 A
